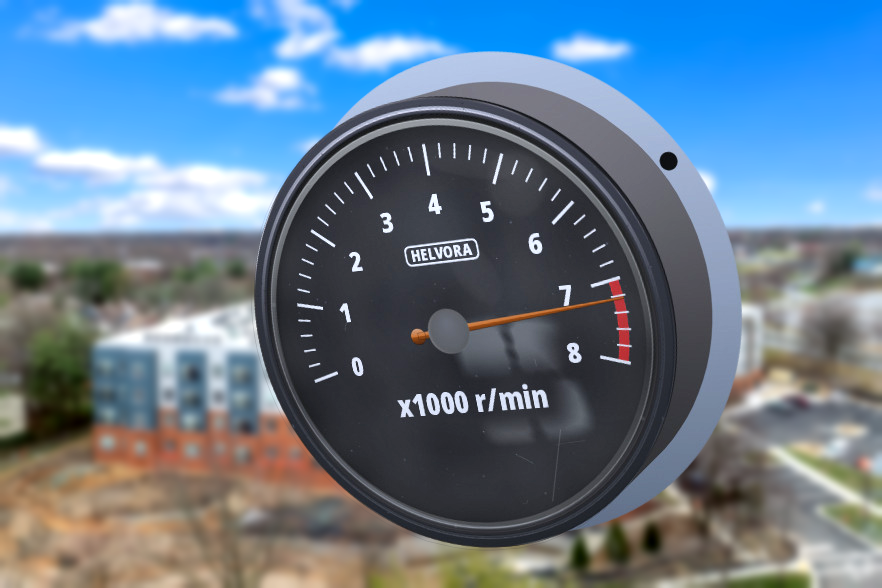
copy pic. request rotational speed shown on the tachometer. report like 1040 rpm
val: 7200 rpm
